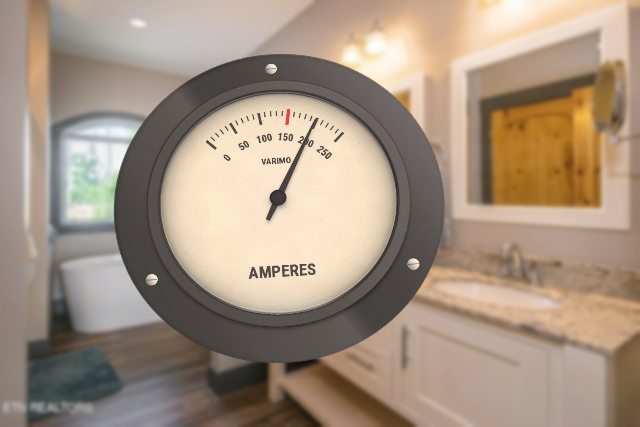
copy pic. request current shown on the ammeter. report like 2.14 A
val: 200 A
